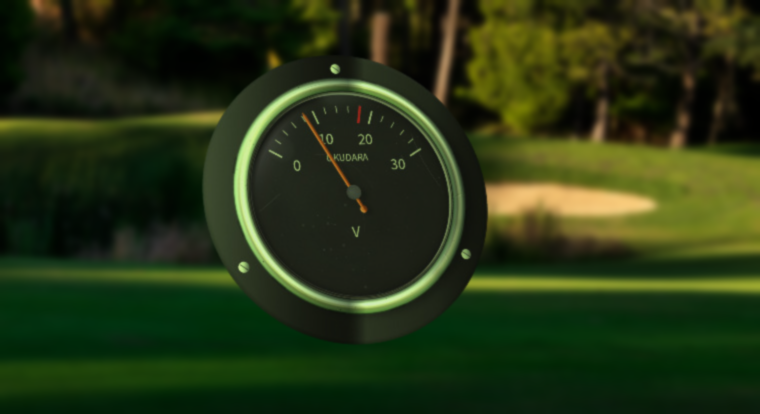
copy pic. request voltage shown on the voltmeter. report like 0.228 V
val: 8 V
